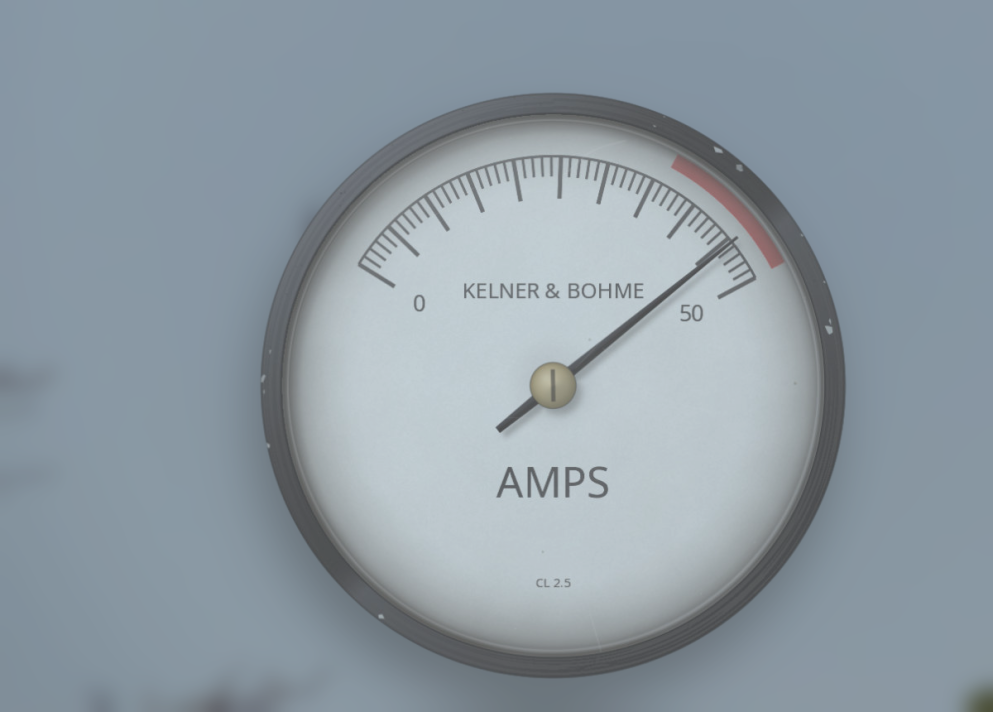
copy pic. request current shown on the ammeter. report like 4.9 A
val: 45.5 A
